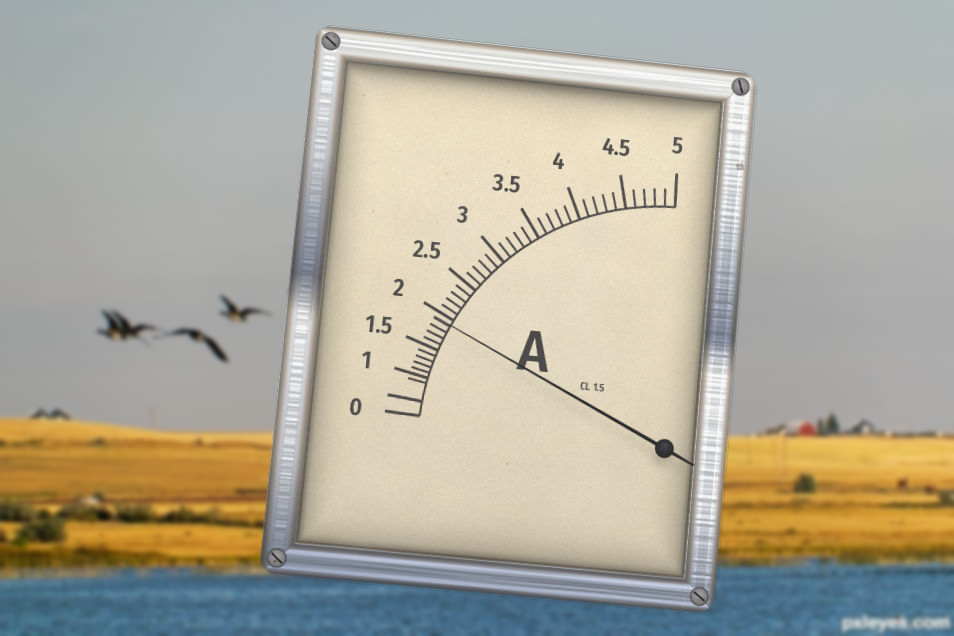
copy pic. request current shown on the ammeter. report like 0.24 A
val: 1.9 A
